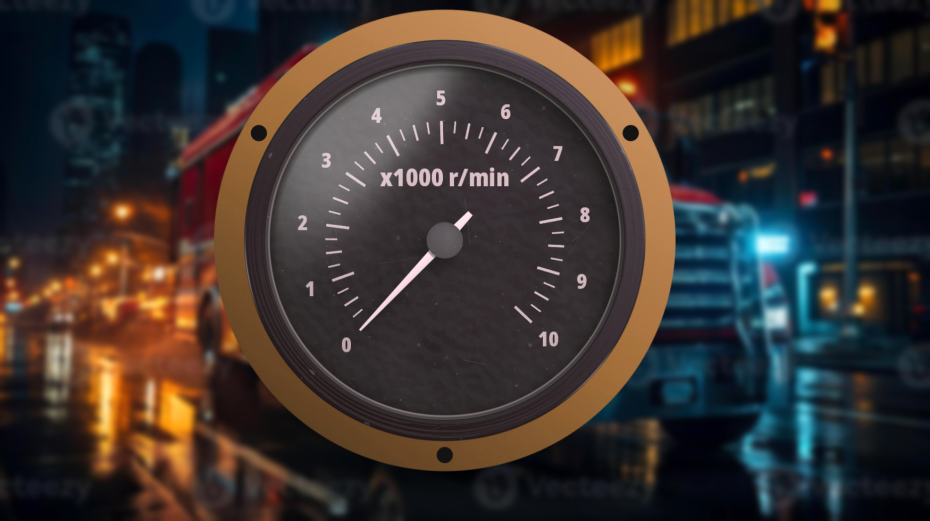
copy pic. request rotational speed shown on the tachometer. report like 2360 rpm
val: 0 rpm
